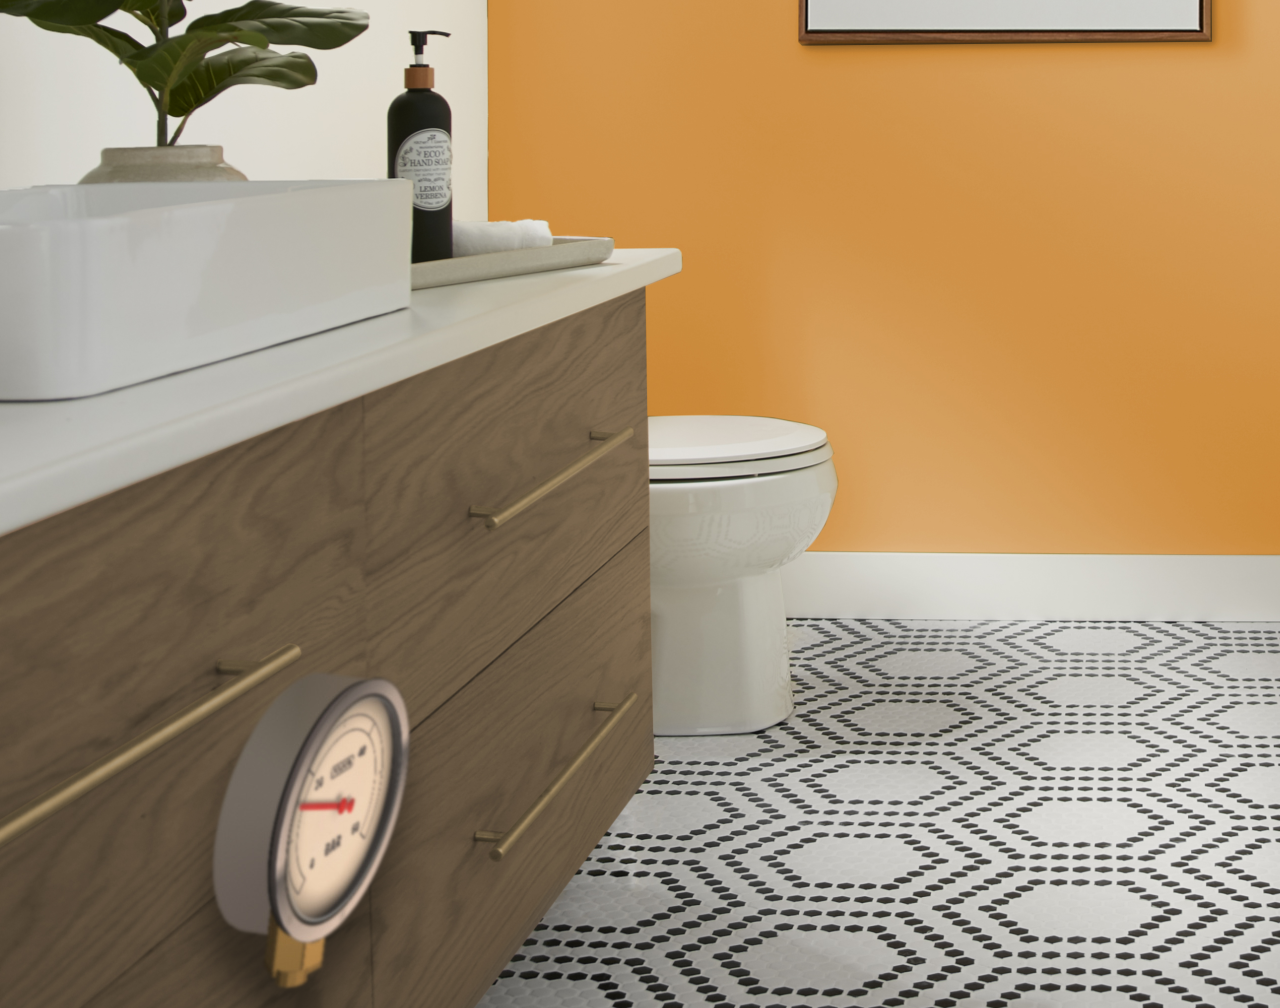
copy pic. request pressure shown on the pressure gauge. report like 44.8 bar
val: 15 bar
